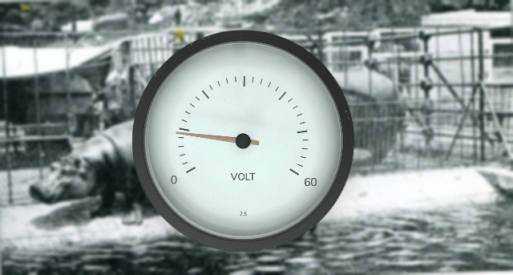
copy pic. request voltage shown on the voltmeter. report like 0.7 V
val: 9 V
